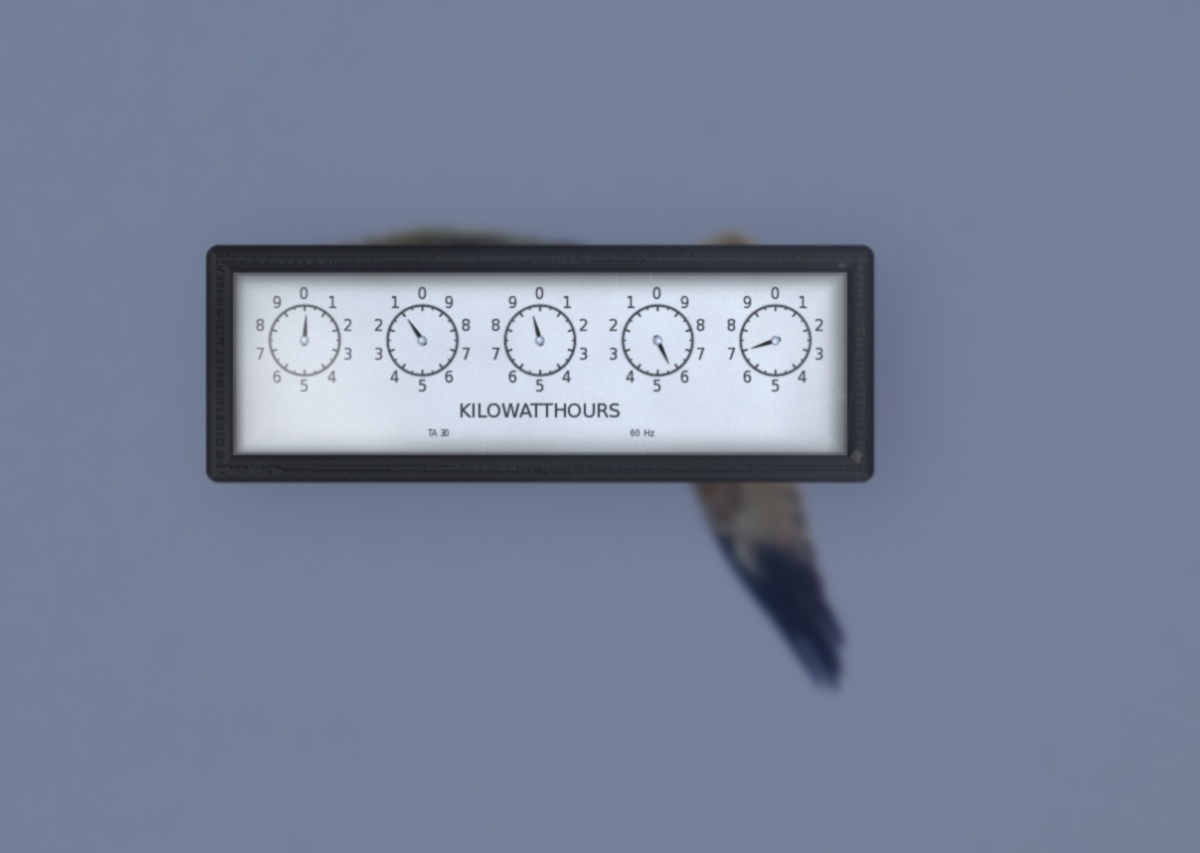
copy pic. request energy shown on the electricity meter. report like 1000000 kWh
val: 957 kWh
